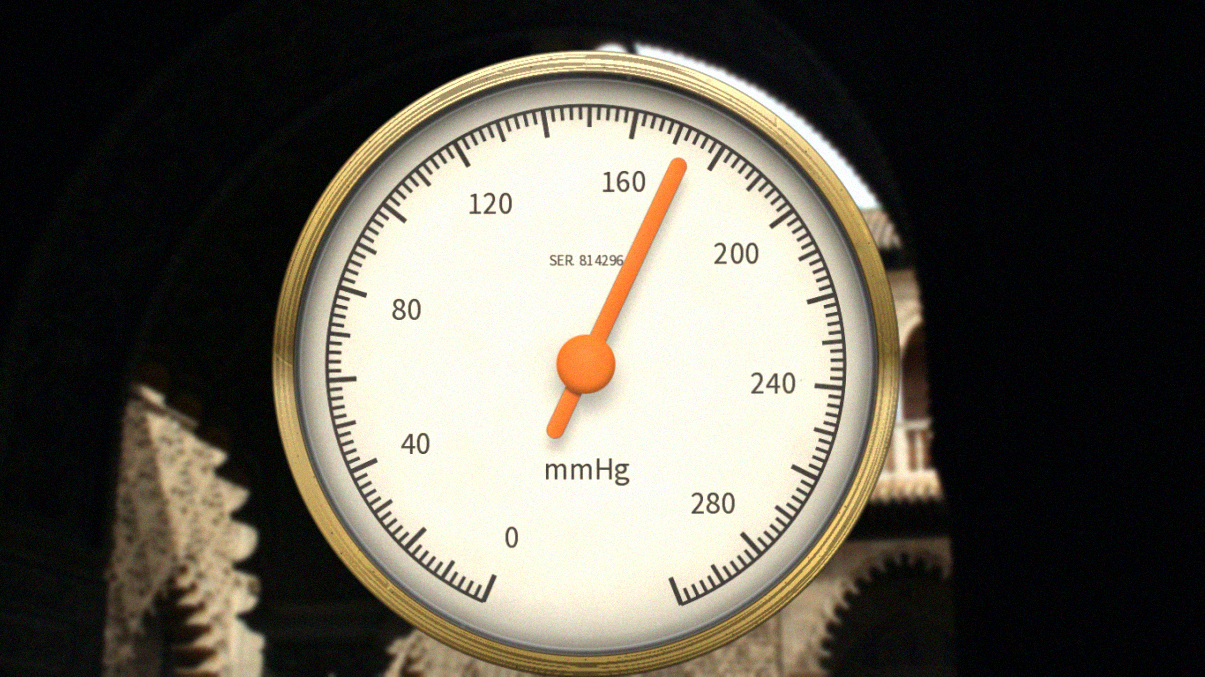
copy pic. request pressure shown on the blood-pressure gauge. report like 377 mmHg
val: 173 mmHg
